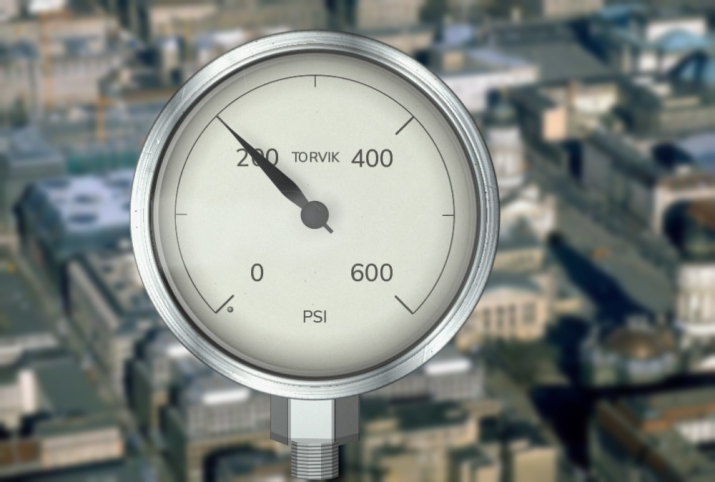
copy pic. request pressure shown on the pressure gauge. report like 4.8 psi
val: 200 psi
